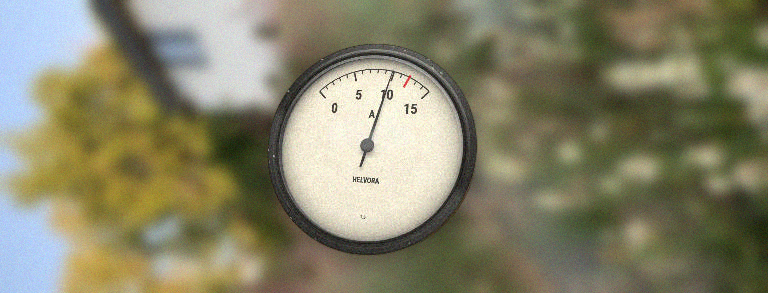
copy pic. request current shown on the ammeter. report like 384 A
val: 10 A
